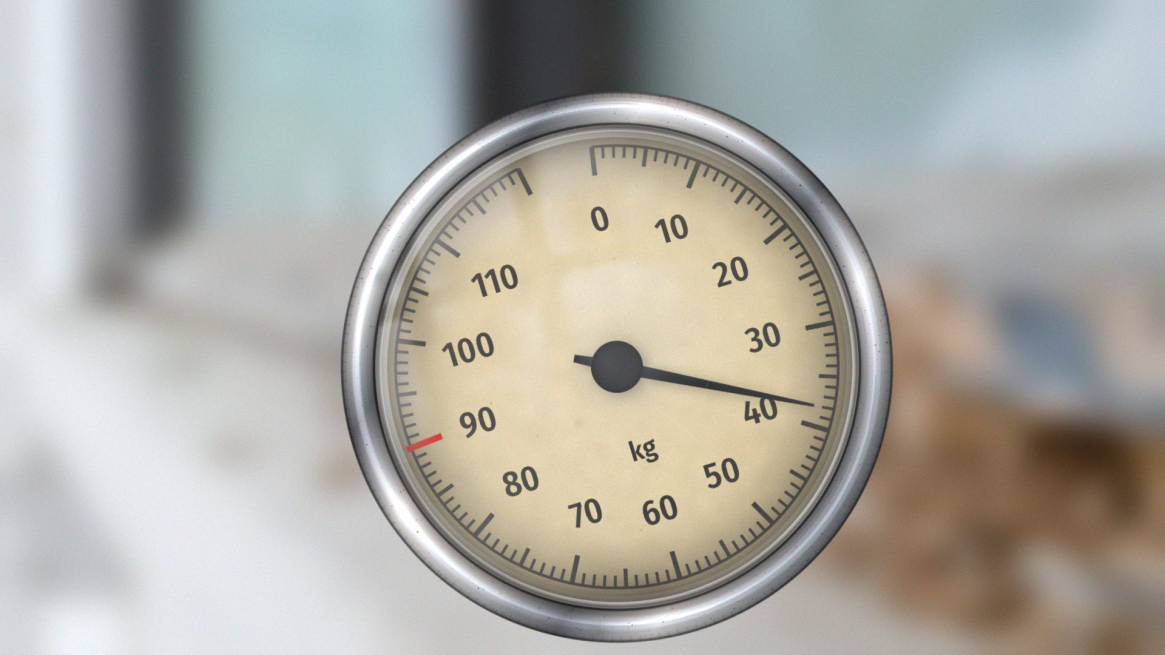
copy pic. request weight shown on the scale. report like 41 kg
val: 38 kg
